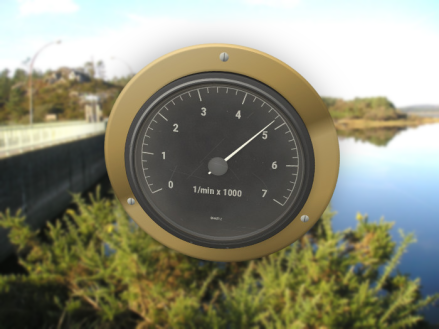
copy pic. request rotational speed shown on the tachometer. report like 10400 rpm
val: 4800 rpm
